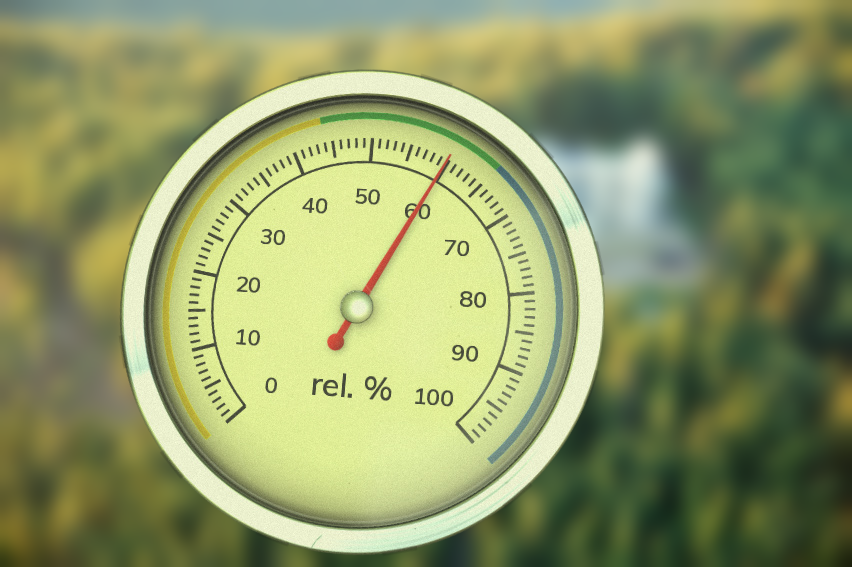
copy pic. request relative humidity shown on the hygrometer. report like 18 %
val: 60 %
